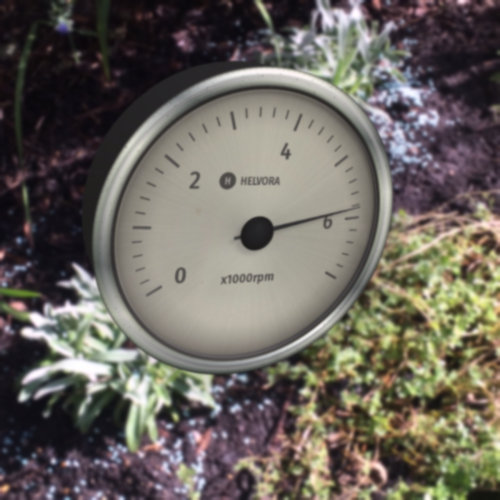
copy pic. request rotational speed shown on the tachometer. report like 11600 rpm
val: 5800 rpm
